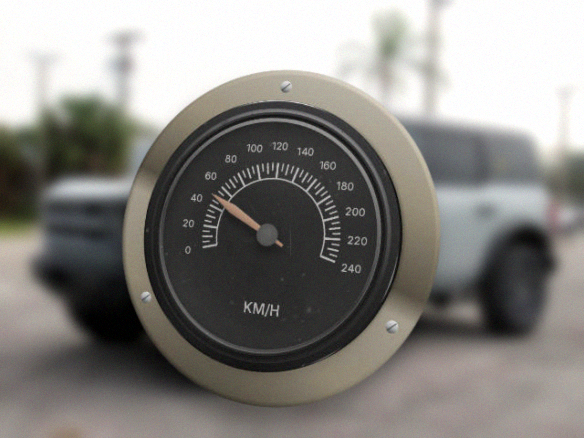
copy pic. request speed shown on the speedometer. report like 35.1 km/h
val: 50 km/h
